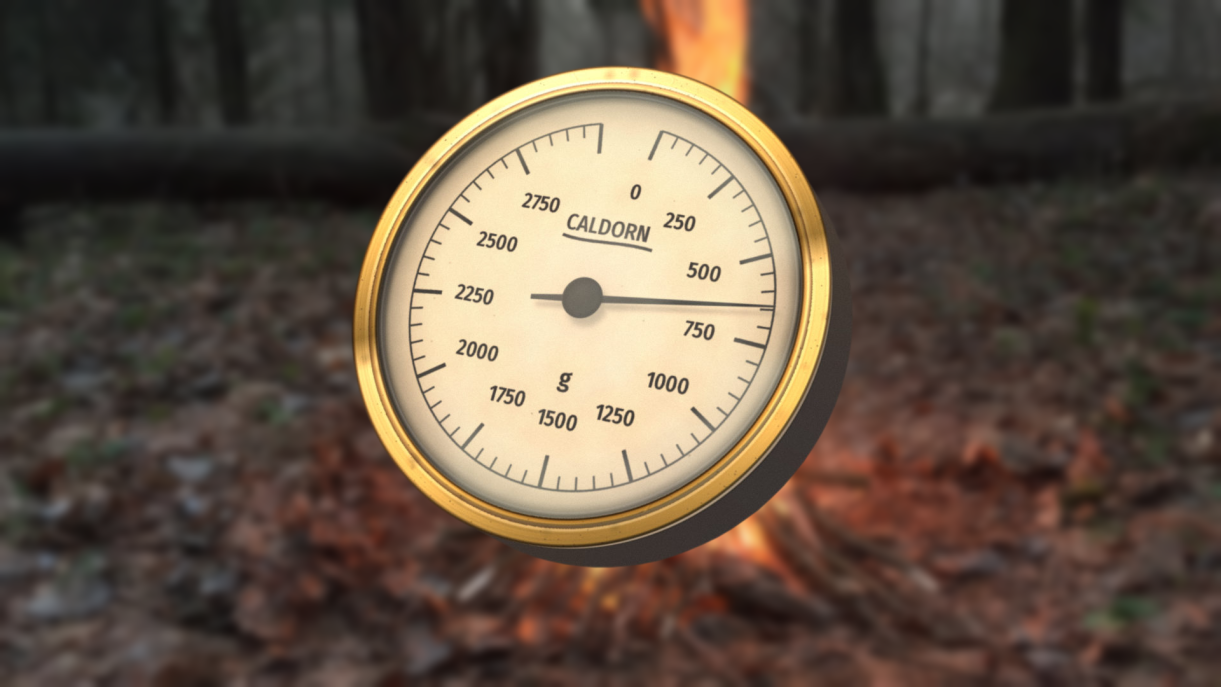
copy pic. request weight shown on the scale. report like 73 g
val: 650 g
